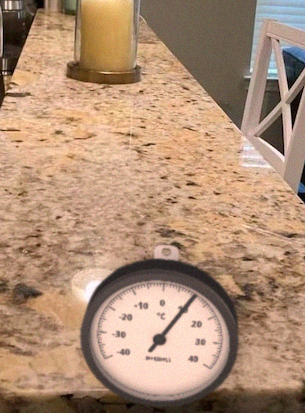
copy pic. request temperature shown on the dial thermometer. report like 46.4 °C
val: 10 °C
